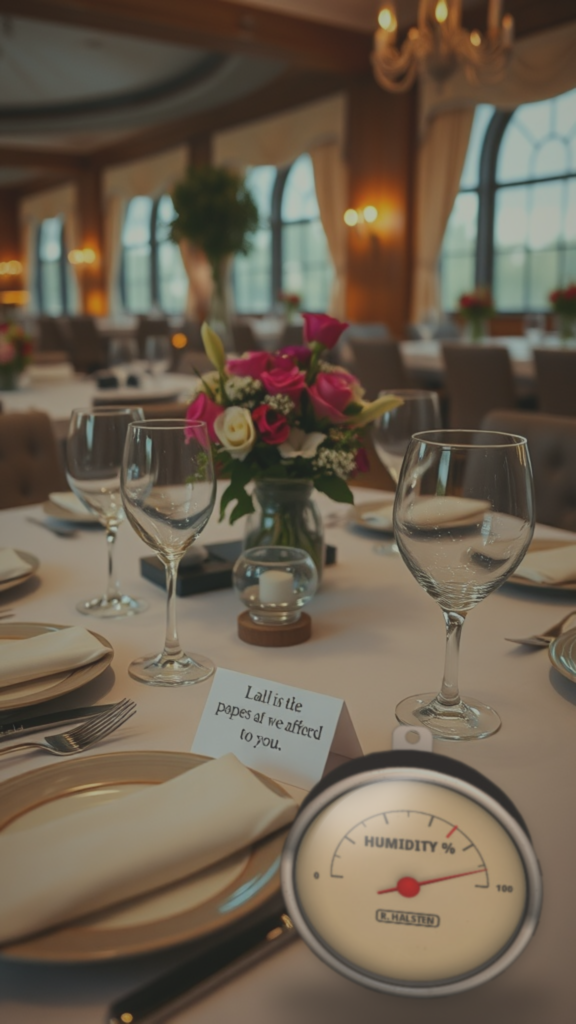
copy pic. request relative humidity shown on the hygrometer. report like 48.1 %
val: 90 %
